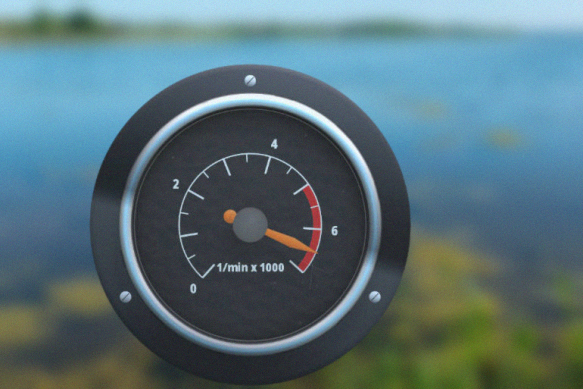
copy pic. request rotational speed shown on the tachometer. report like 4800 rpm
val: 6500 rpm
